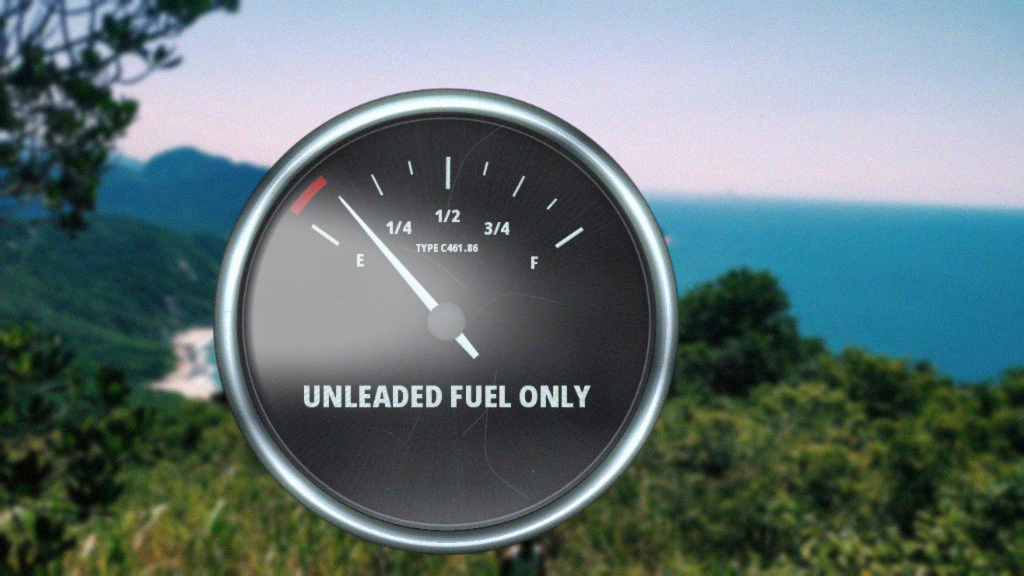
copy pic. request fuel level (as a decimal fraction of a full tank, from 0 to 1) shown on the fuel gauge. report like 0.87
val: 0.125
